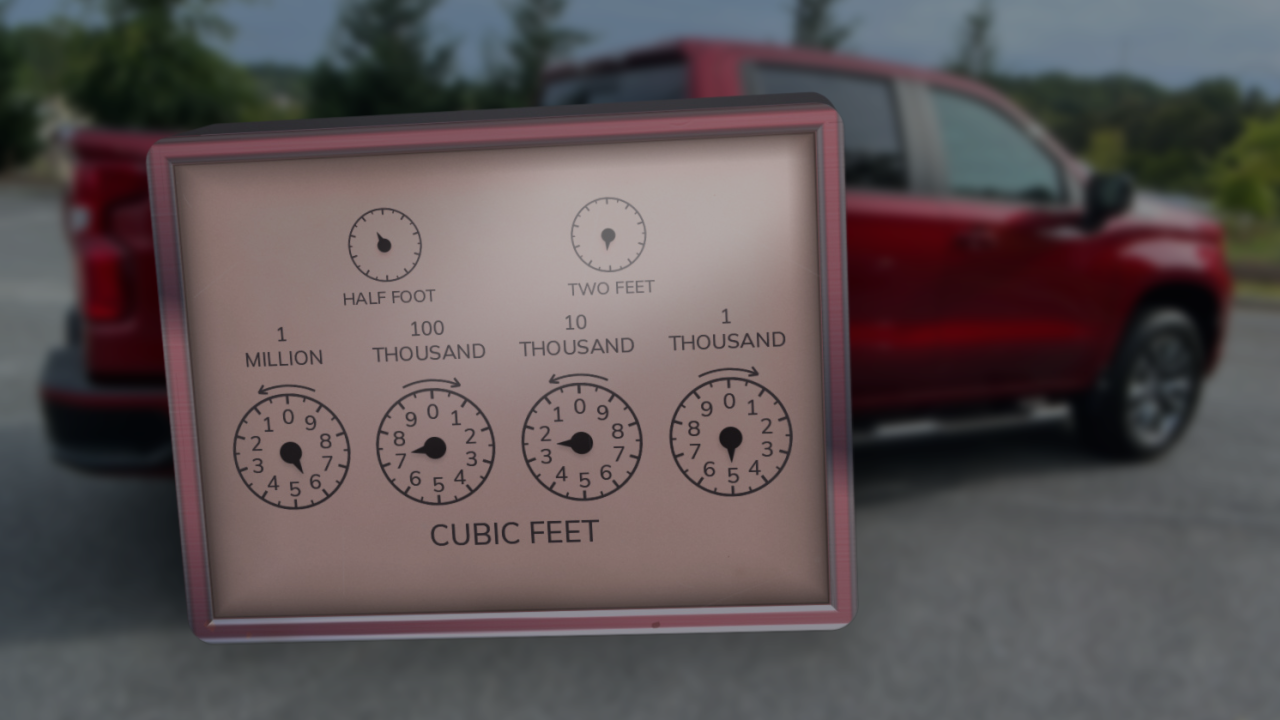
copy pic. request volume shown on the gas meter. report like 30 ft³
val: 572500 ft³
